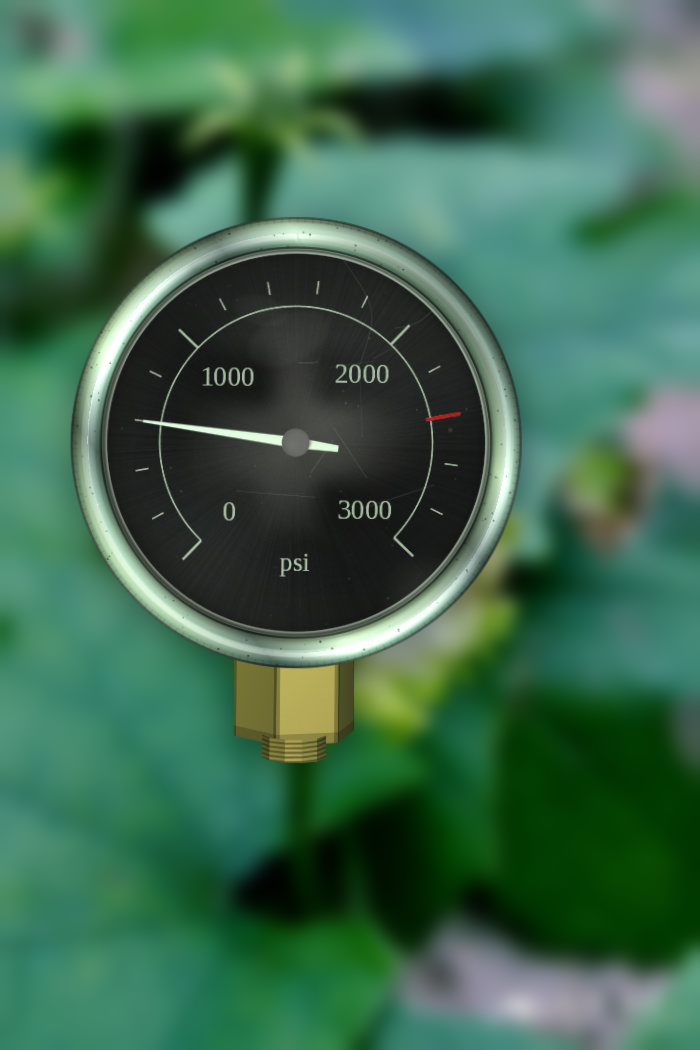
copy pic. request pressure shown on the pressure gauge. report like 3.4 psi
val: 600 psi
